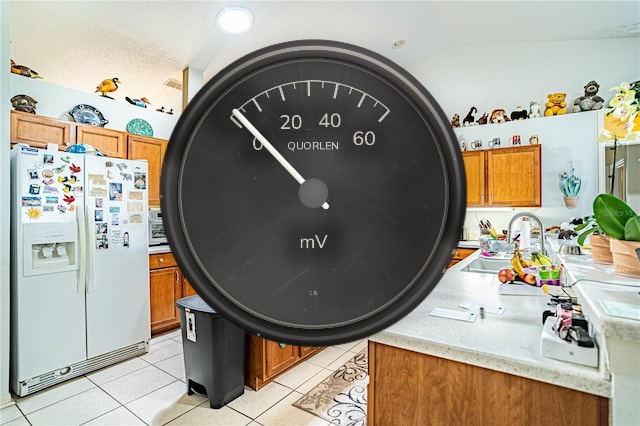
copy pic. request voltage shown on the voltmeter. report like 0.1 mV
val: 2.5 mV
